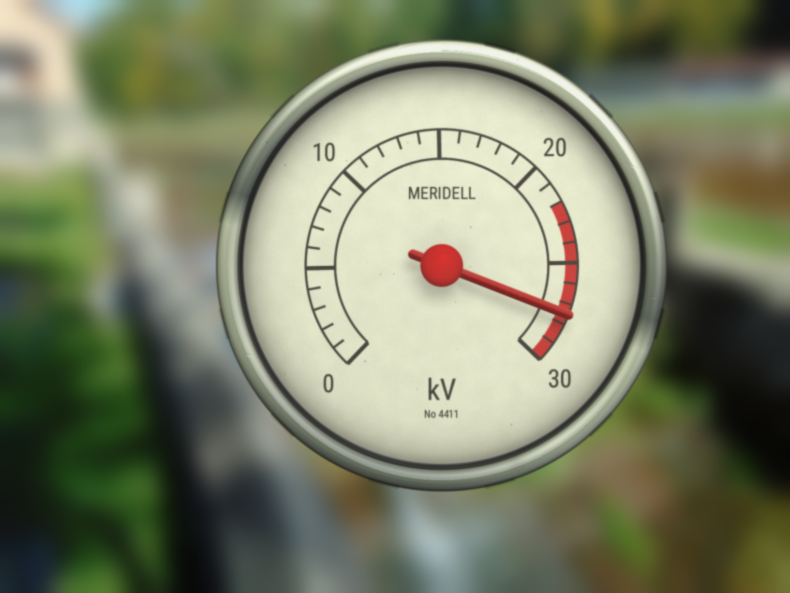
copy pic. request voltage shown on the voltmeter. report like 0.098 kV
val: 27.5 kV
